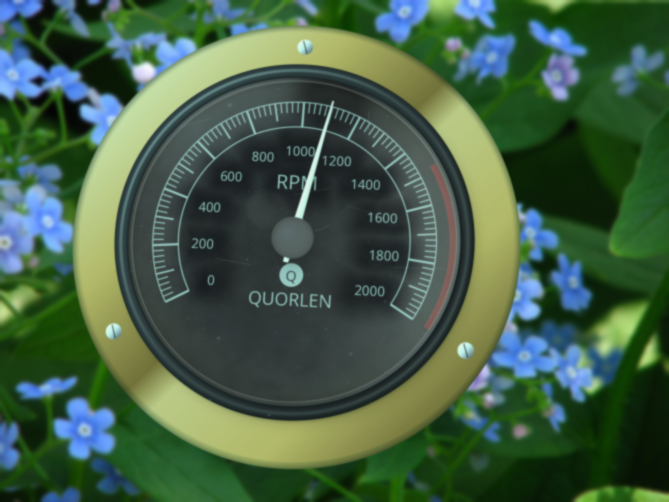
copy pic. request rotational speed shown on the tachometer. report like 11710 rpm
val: 1100 rpm
